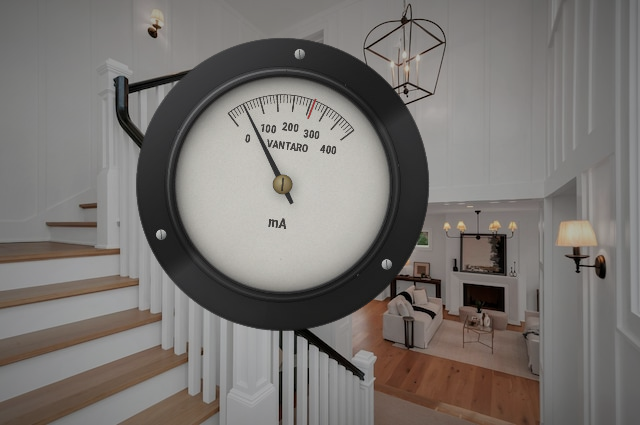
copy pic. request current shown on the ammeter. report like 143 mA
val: 50 mA
